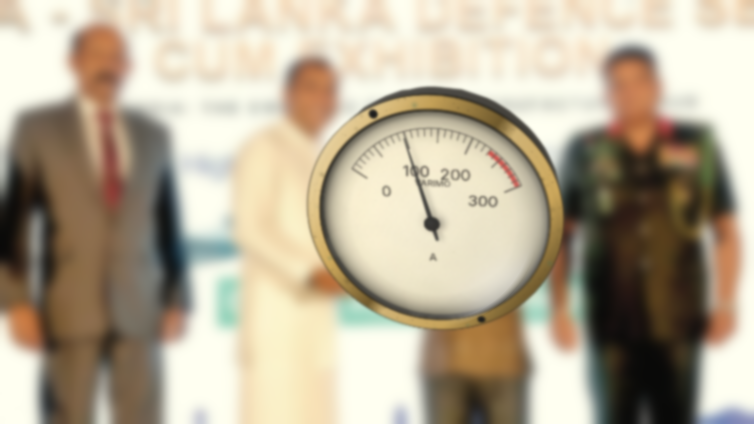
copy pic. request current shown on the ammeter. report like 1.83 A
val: 100 A
